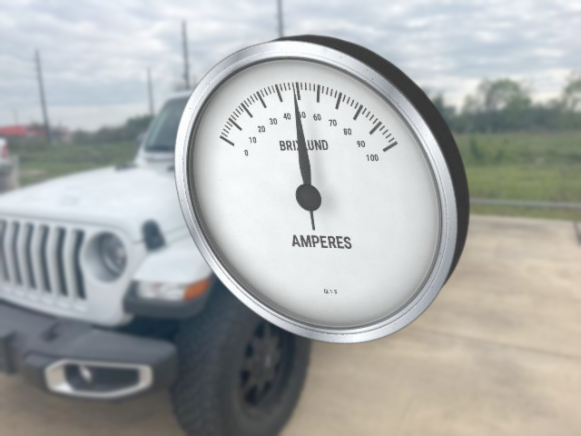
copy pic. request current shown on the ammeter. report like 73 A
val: 50 A
